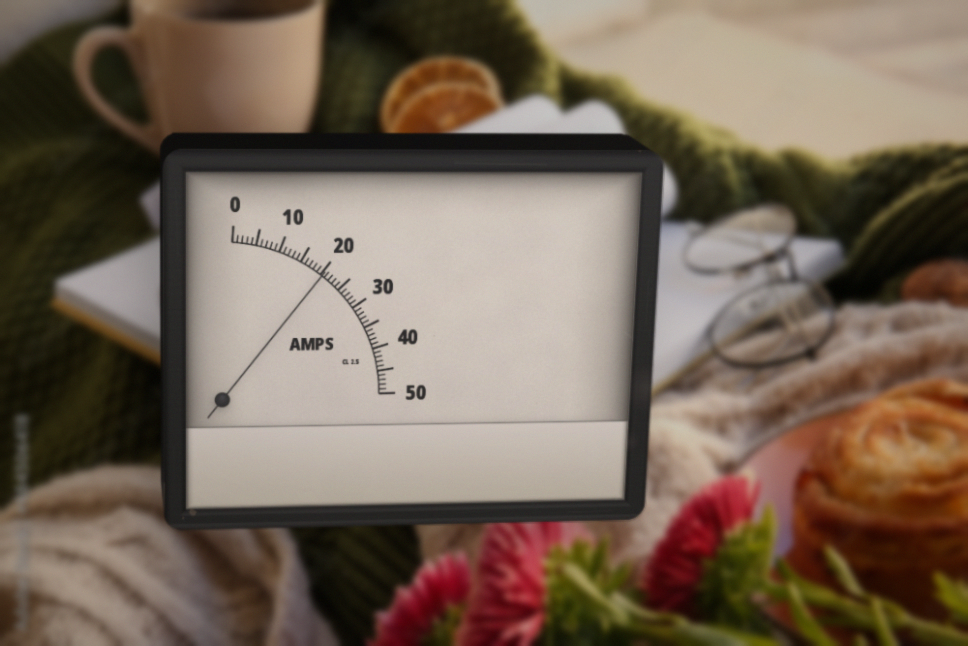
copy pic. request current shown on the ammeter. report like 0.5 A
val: 20 A
